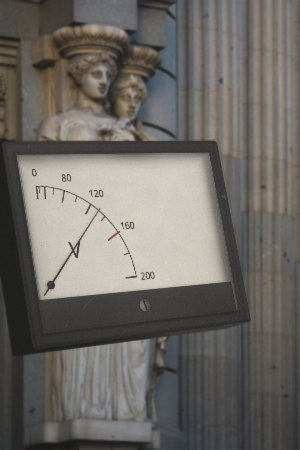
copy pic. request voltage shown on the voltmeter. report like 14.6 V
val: 130 V
